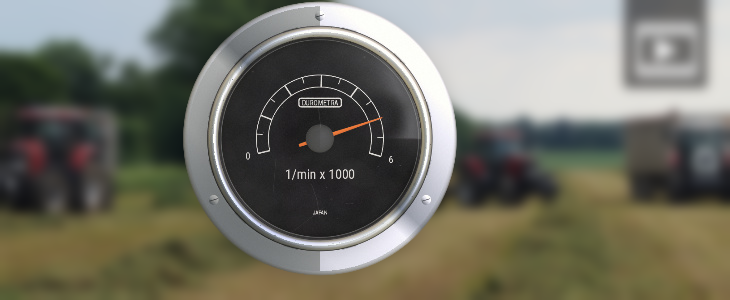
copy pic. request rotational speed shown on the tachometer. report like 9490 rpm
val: 5000 rpm
